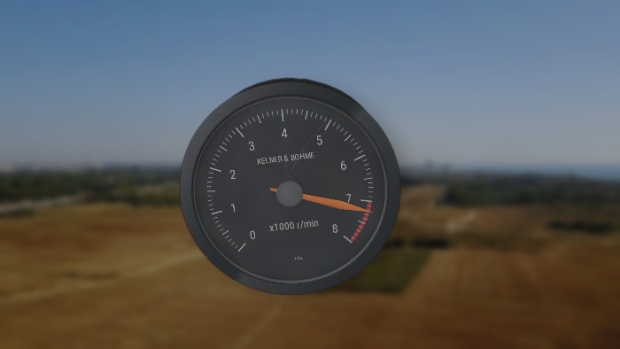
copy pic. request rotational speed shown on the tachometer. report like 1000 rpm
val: 7200 rpm
